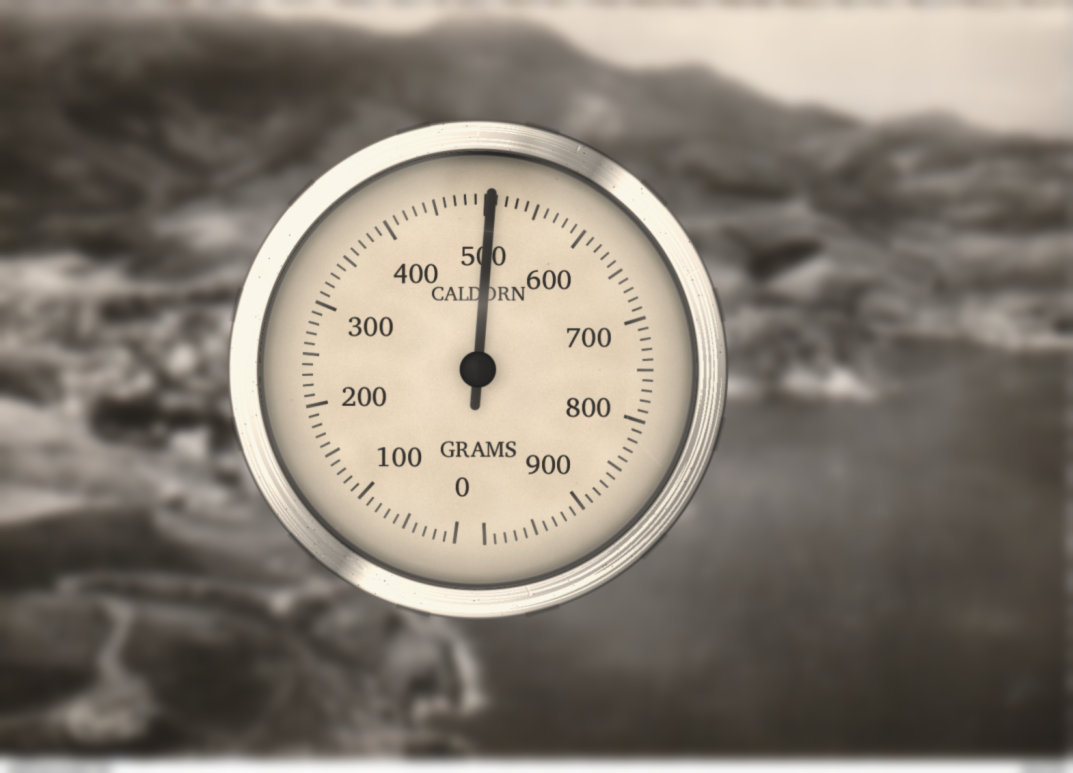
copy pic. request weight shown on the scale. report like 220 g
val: 505 g
